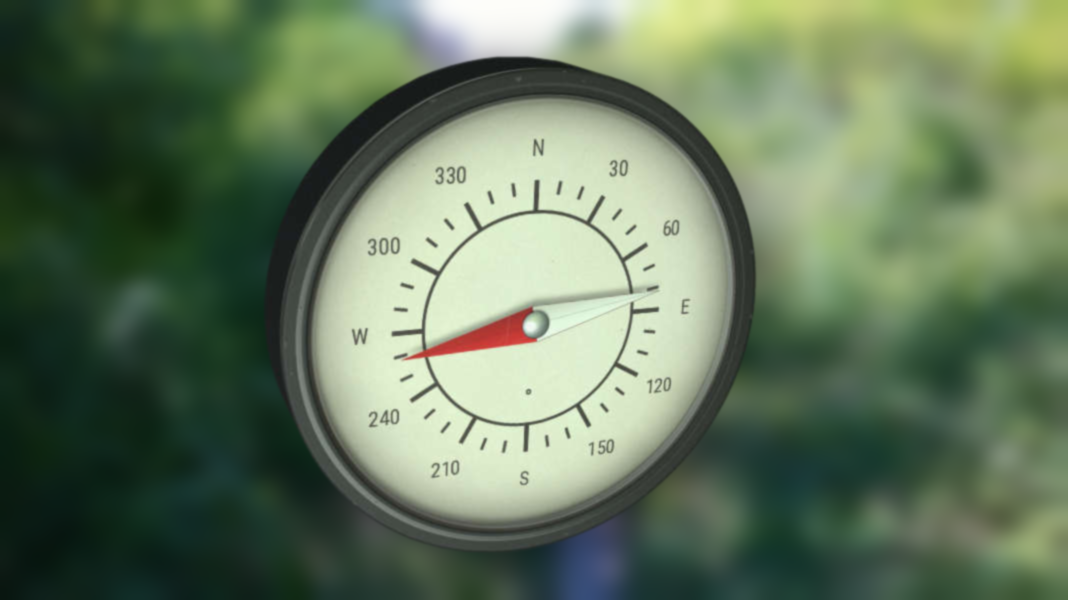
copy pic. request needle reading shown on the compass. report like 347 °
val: 260 °
